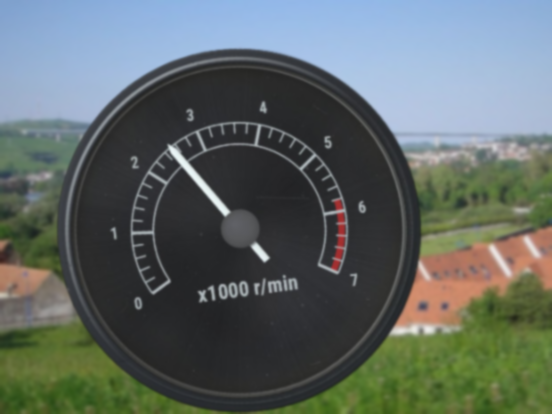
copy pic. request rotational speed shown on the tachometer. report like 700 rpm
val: 2500 rpm
